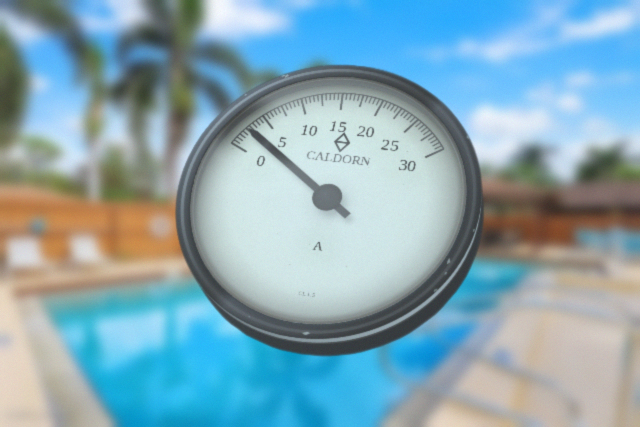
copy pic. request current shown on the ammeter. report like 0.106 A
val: 2.5 A
